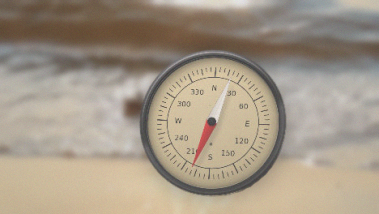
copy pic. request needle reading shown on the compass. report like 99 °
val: 200 °
